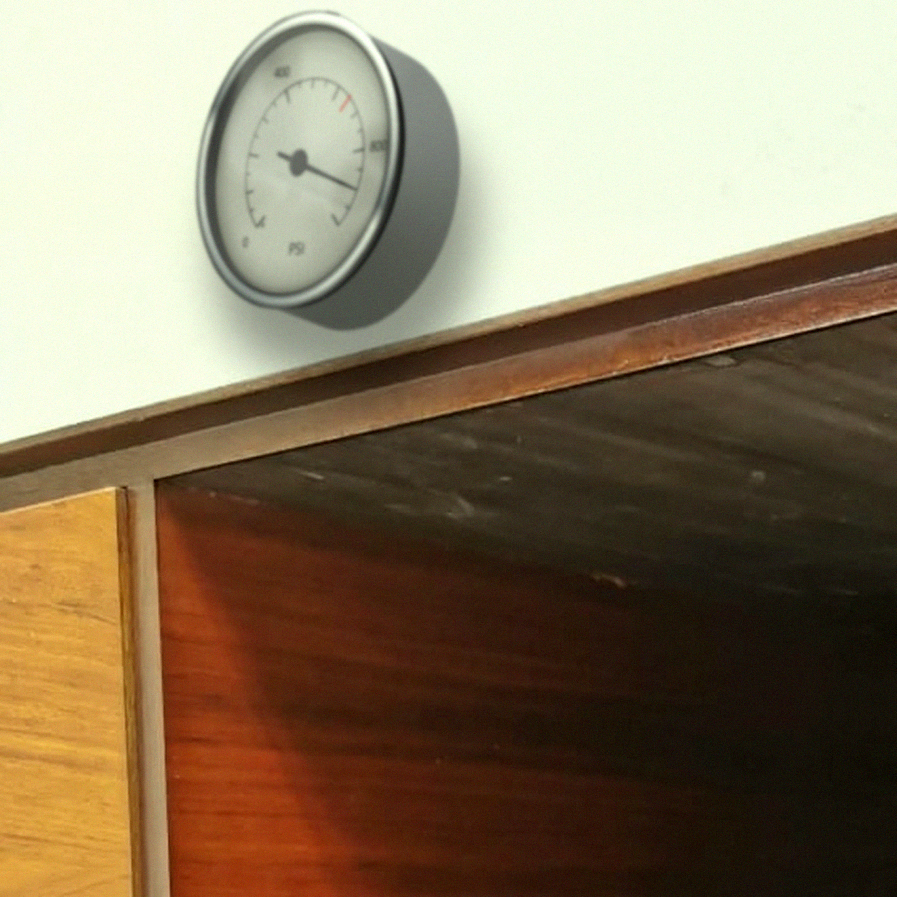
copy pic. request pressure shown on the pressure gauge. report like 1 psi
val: 900 psi
